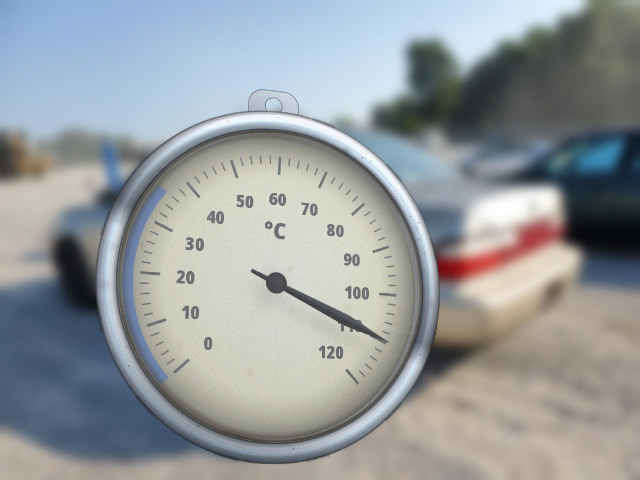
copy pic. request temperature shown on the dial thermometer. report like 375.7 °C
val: 110 °C
